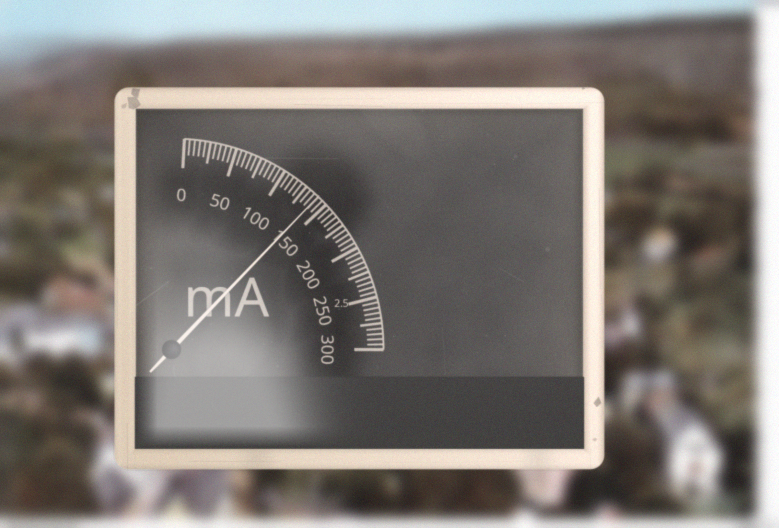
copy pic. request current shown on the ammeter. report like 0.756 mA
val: 140 mA
